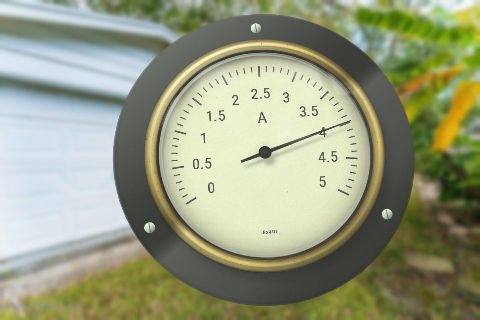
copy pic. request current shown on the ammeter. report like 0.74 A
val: 4 A
